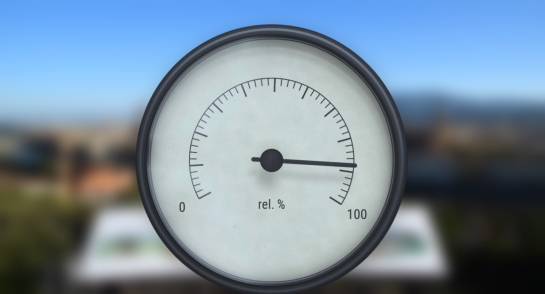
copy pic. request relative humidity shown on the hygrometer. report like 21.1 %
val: 88 %
